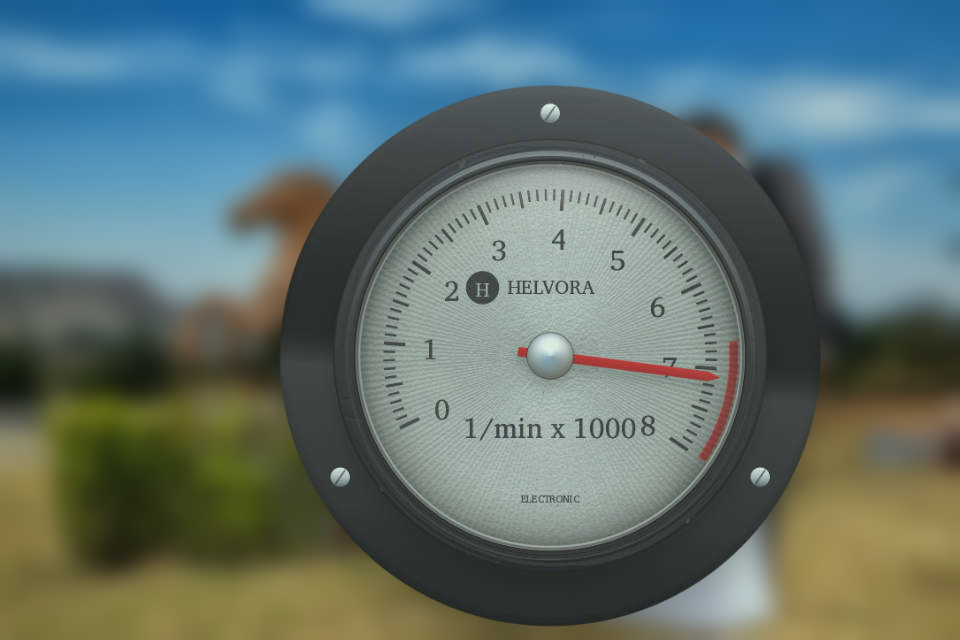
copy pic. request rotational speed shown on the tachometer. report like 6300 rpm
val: 7100 rpm
